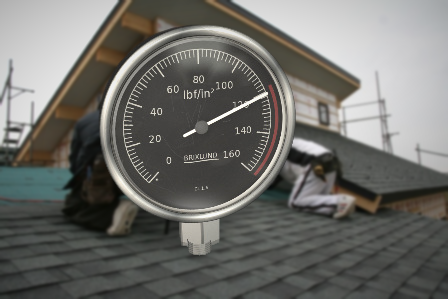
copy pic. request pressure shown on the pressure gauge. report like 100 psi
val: 120 psi
